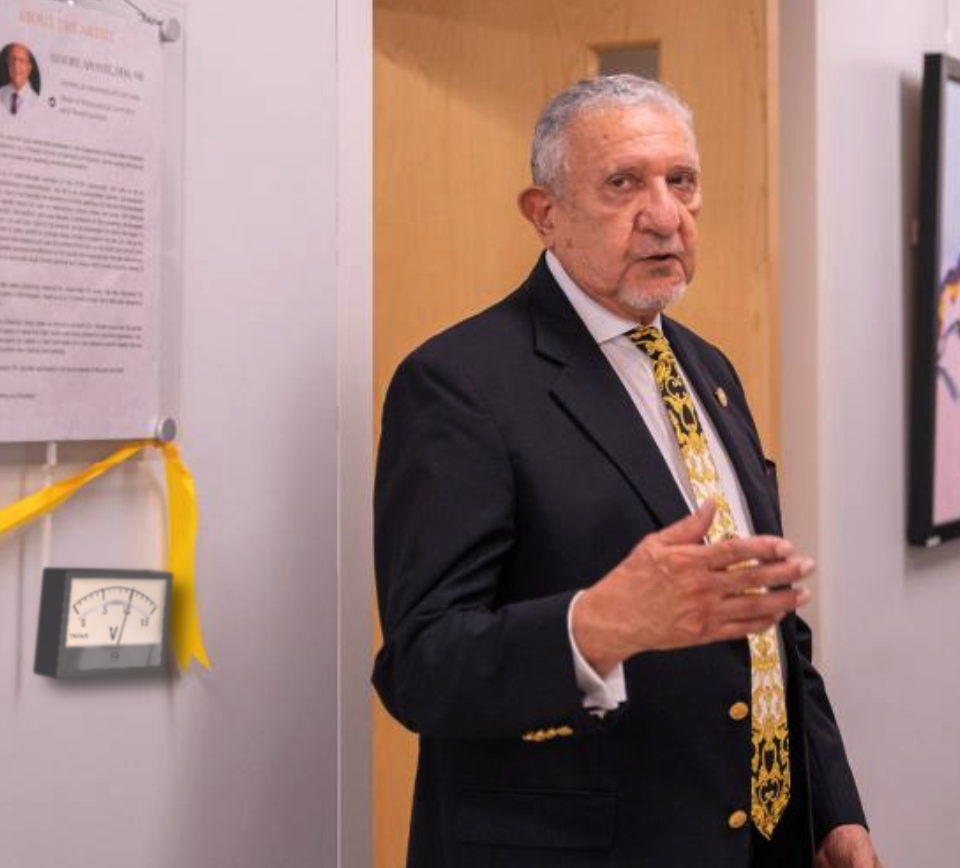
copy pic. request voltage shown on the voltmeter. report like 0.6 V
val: 10 V
